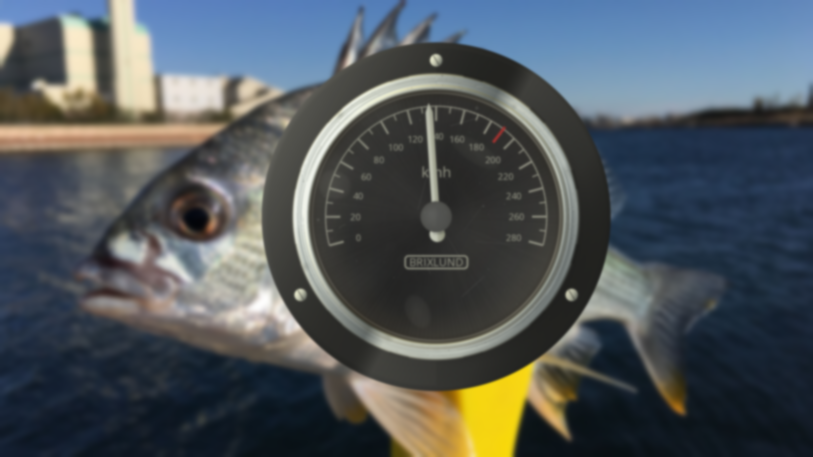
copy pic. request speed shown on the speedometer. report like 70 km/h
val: 135 km/h
